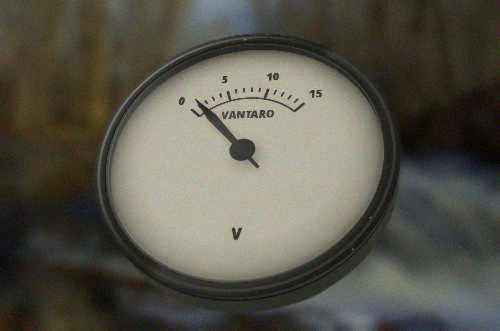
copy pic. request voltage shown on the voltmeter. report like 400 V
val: 1 V
